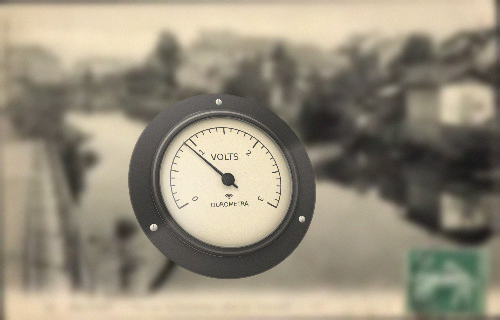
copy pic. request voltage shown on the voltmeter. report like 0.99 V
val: 0.9 V
